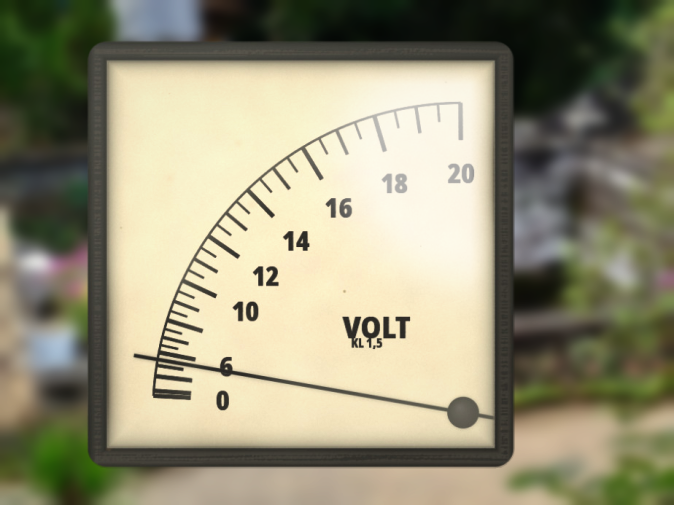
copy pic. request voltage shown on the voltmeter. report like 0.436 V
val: 5.5 V
